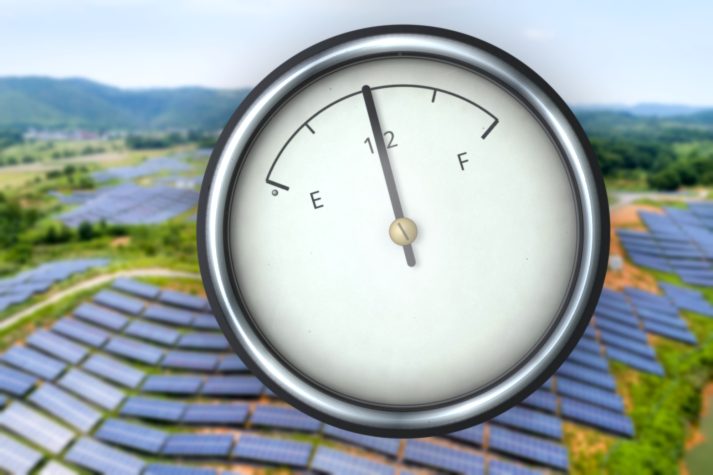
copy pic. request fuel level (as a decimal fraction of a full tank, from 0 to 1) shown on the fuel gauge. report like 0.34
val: 0.5
